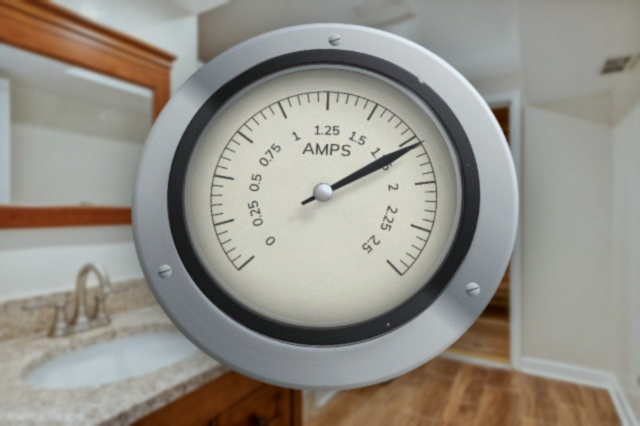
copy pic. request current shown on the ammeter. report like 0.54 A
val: 1.8 A
